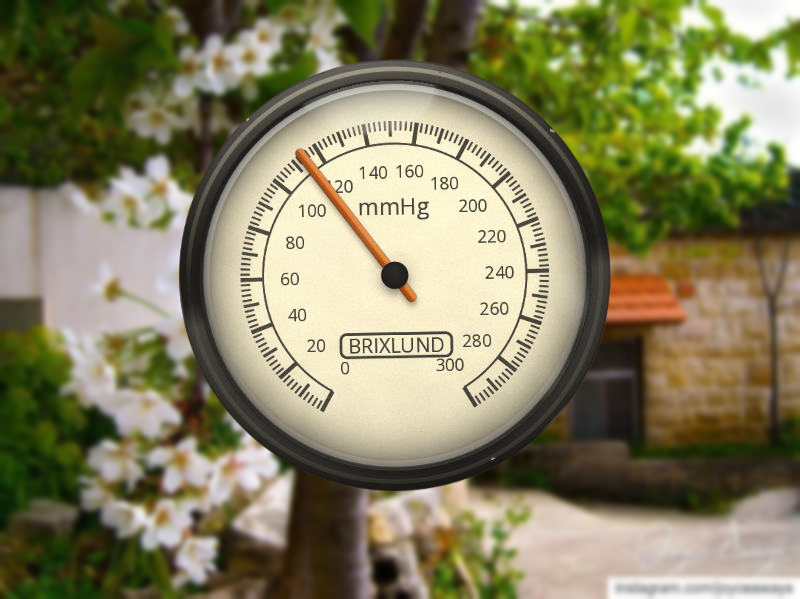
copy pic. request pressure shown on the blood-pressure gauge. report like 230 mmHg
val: 114 mmHg
